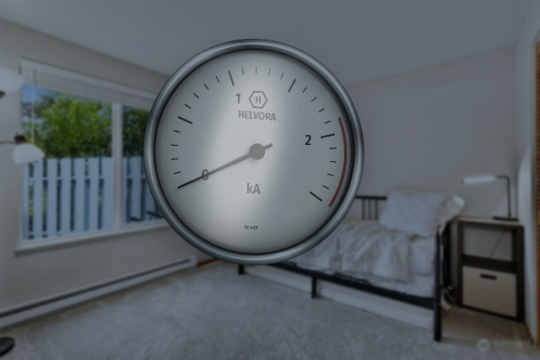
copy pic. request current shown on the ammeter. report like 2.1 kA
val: 0 kA
